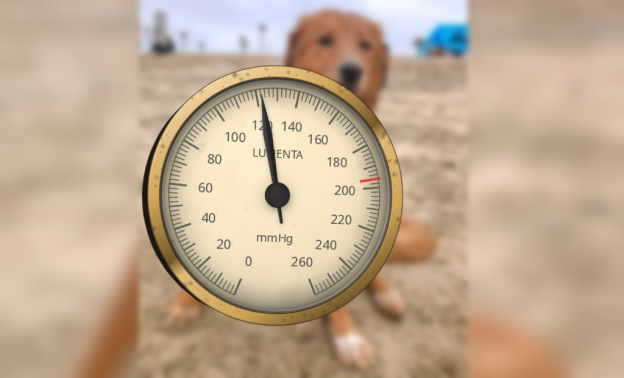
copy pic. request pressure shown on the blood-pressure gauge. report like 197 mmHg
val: 122 mmHg
